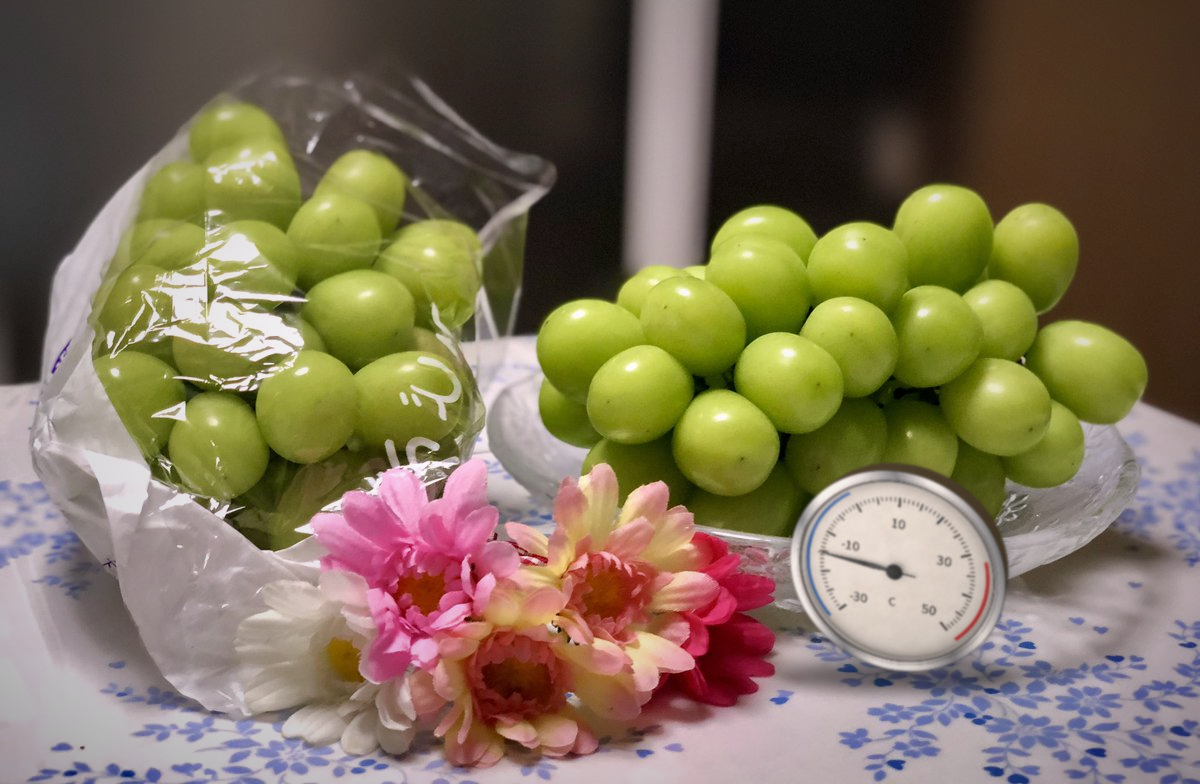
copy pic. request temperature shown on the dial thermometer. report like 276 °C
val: -15 °C
